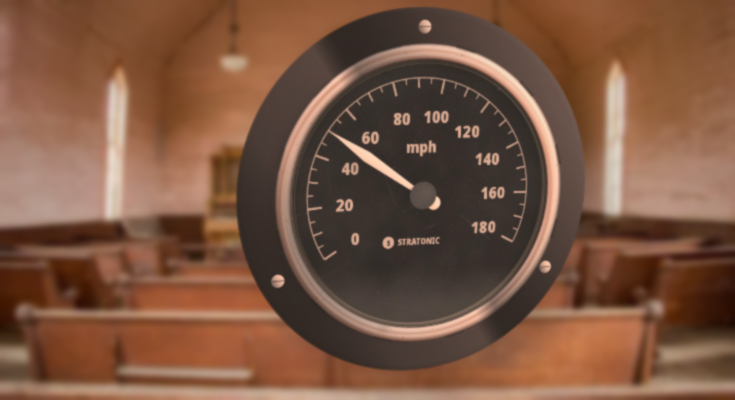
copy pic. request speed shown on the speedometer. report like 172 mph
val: 50 mph
